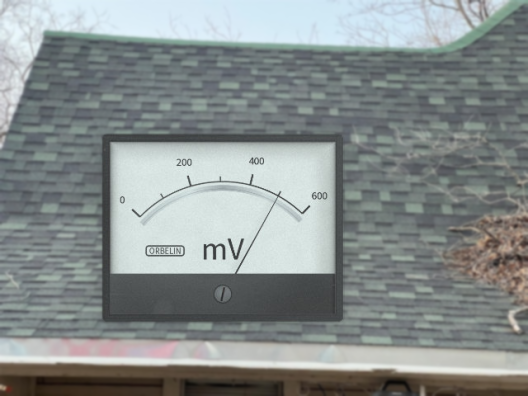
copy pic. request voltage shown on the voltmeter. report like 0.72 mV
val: 500 mV
